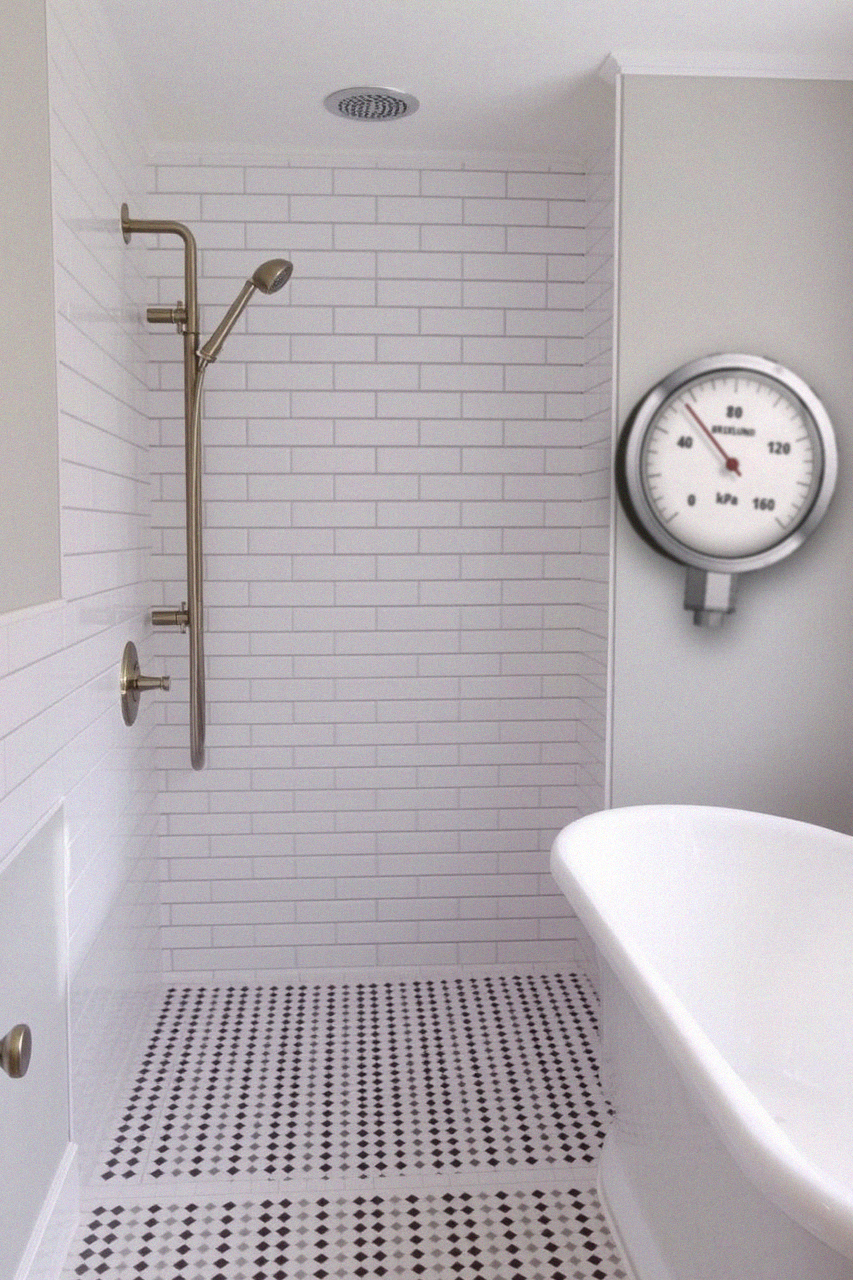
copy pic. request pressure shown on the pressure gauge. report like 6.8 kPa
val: 55 kPa
